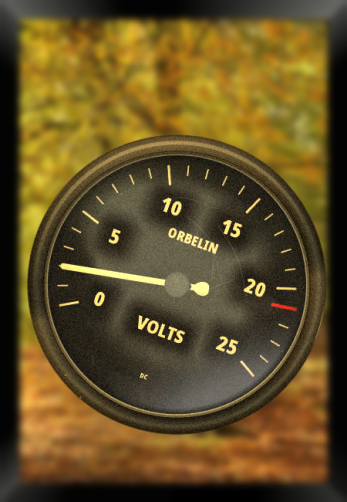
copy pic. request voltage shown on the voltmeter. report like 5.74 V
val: 2 V
